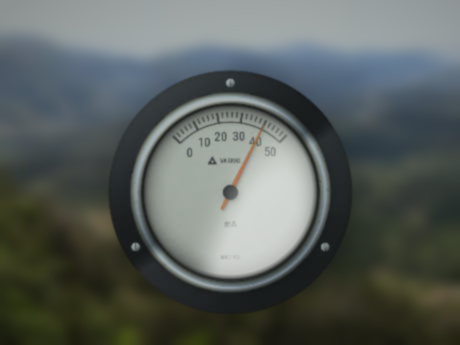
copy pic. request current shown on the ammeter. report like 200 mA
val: 40 mA
